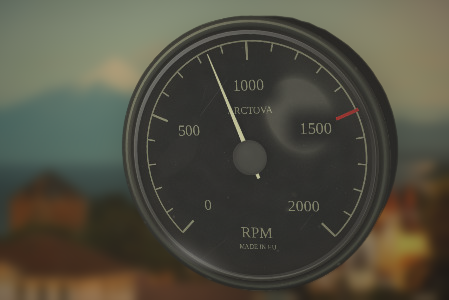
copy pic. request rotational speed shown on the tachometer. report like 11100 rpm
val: 850 rpm
